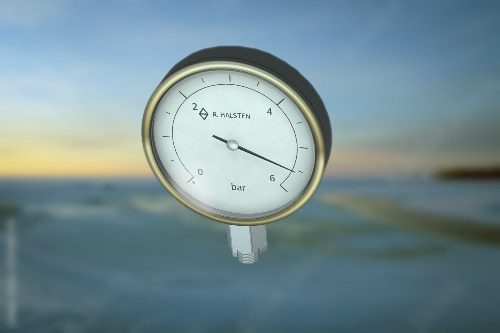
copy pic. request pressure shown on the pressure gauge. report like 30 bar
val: 5.5 bar
